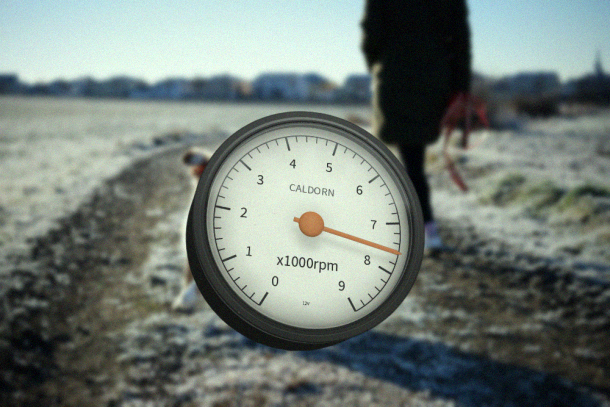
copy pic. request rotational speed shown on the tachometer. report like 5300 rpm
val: 7600 rpm
